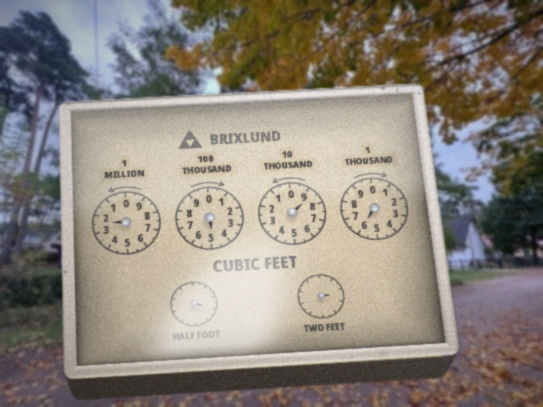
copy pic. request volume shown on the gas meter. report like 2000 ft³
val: 248600 ft³
